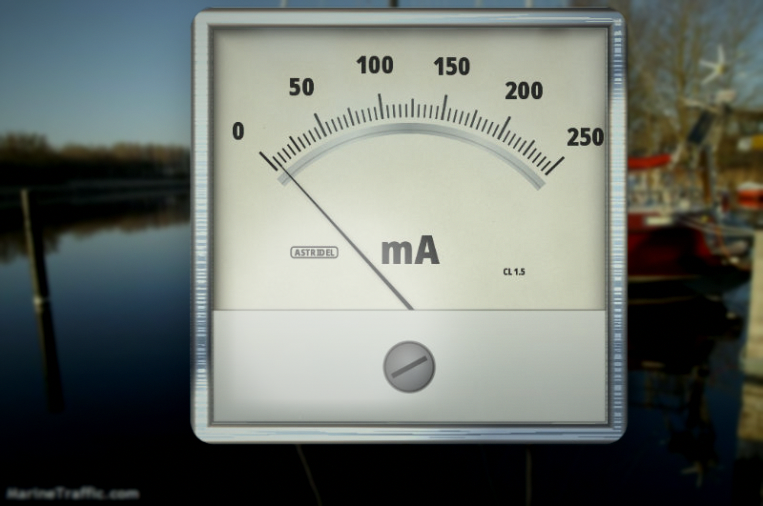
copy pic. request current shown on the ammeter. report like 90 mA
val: 5 mA
